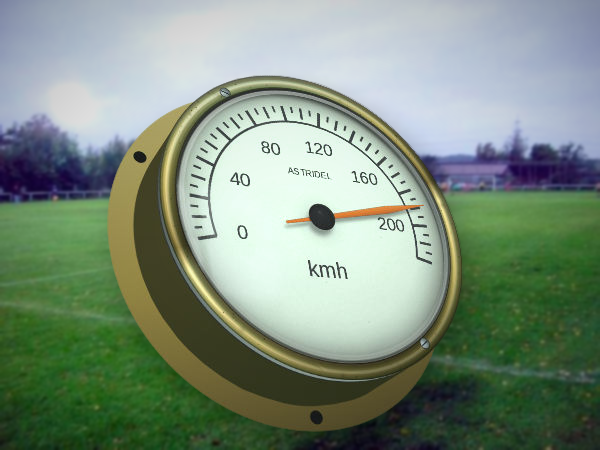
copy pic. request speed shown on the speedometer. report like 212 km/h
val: 190 km/h
